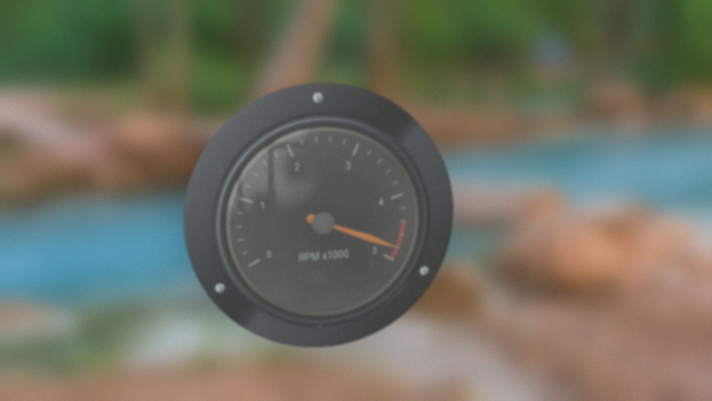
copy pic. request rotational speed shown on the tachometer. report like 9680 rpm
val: 4800 rpm
